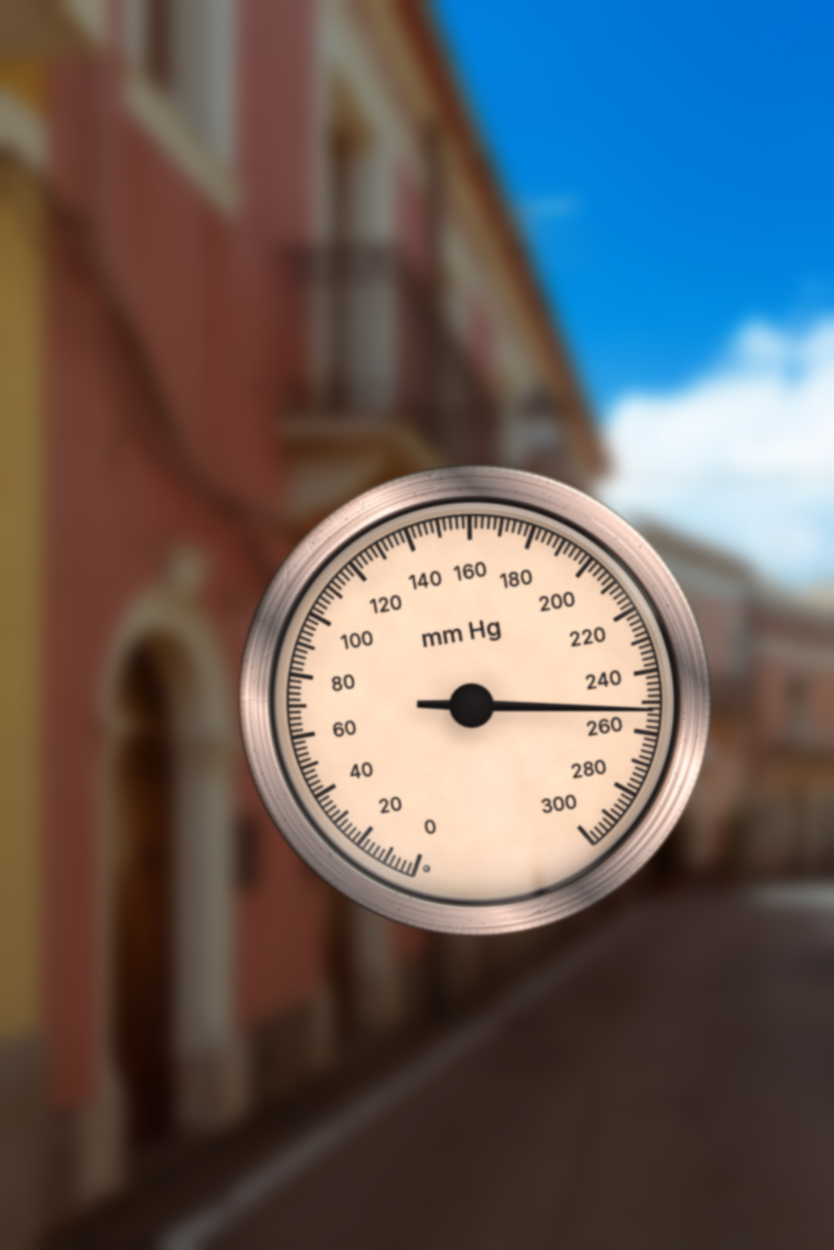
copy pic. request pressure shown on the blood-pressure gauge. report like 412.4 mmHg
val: 252 mmHg
